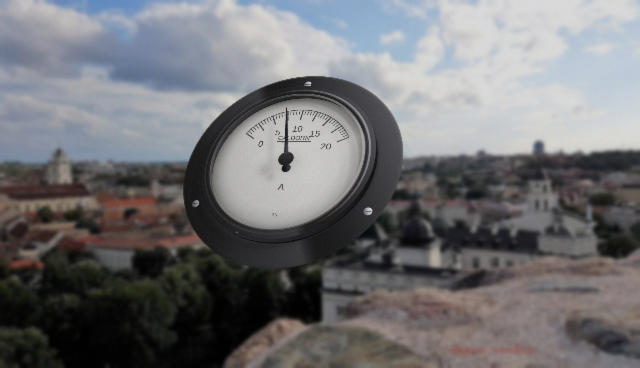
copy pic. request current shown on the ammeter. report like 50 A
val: 7.5 A
